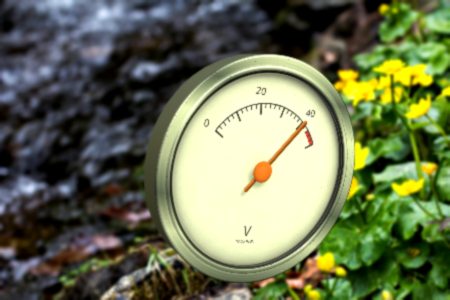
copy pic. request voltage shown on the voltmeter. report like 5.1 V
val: 40 V
